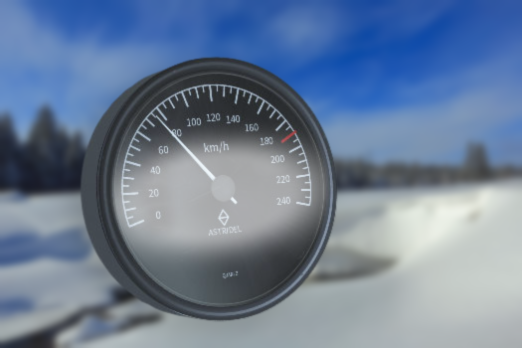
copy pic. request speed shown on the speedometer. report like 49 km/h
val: 75 km/h
